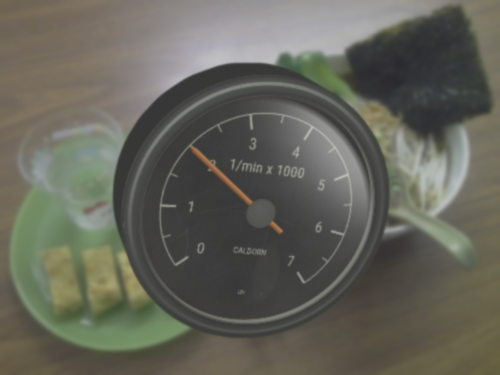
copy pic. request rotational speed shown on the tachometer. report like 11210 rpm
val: 2000 rpm
